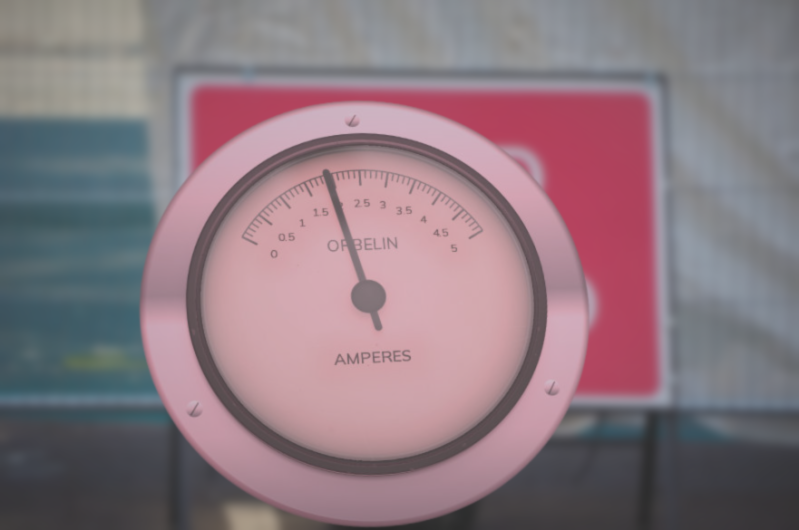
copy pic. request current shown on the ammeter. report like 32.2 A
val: 1.9 A
